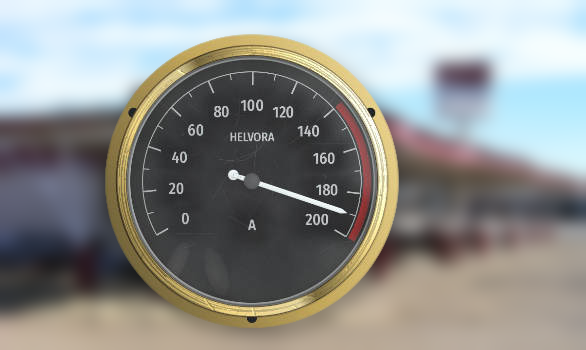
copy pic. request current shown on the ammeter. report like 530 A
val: 190 A
